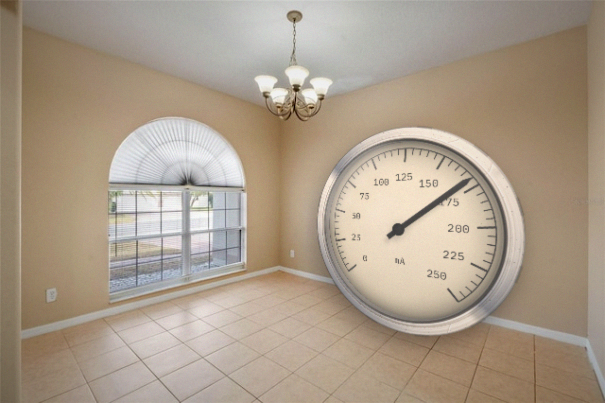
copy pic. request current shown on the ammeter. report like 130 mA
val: 170 mA
